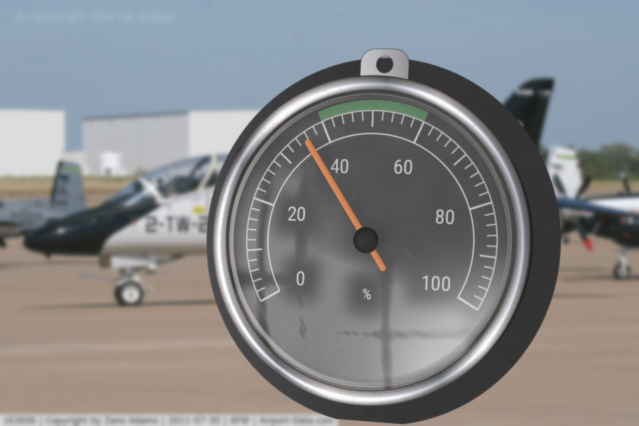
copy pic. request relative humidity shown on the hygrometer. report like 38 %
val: 36 %
